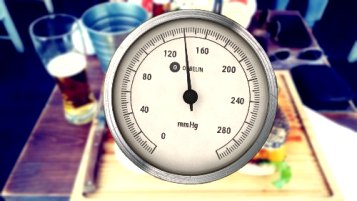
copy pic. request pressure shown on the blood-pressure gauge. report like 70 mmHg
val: 140 mmHg
